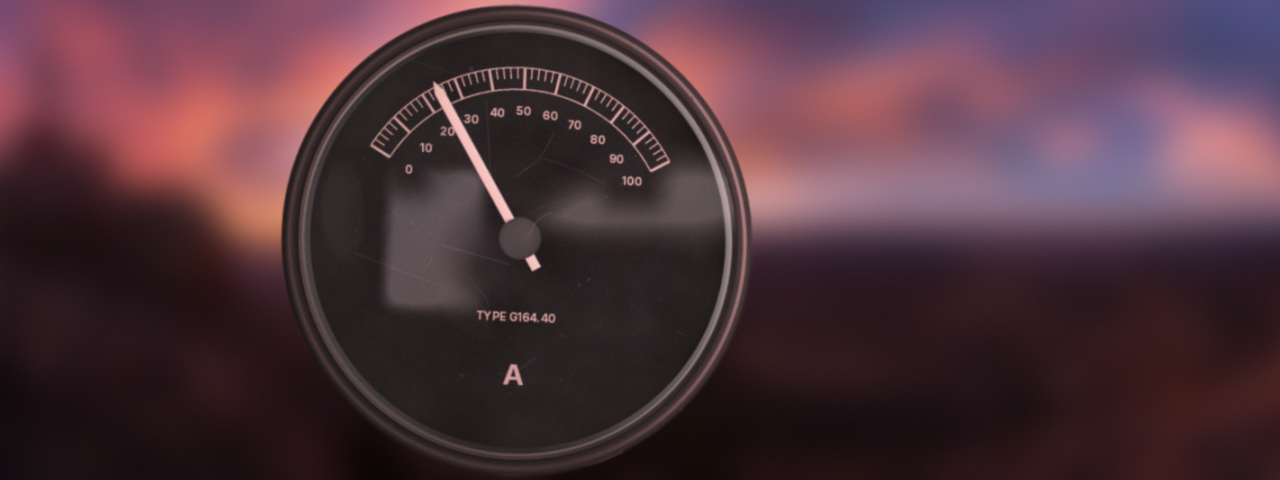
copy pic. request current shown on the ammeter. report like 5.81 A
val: 24 A
